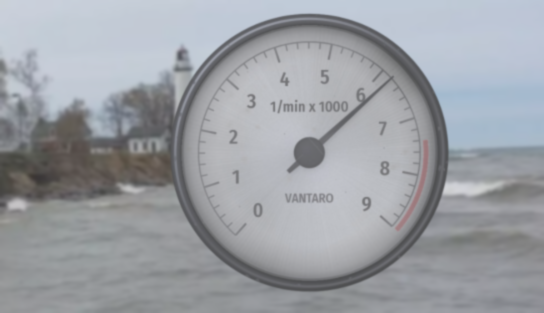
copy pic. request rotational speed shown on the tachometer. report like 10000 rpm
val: 6200 rpm
